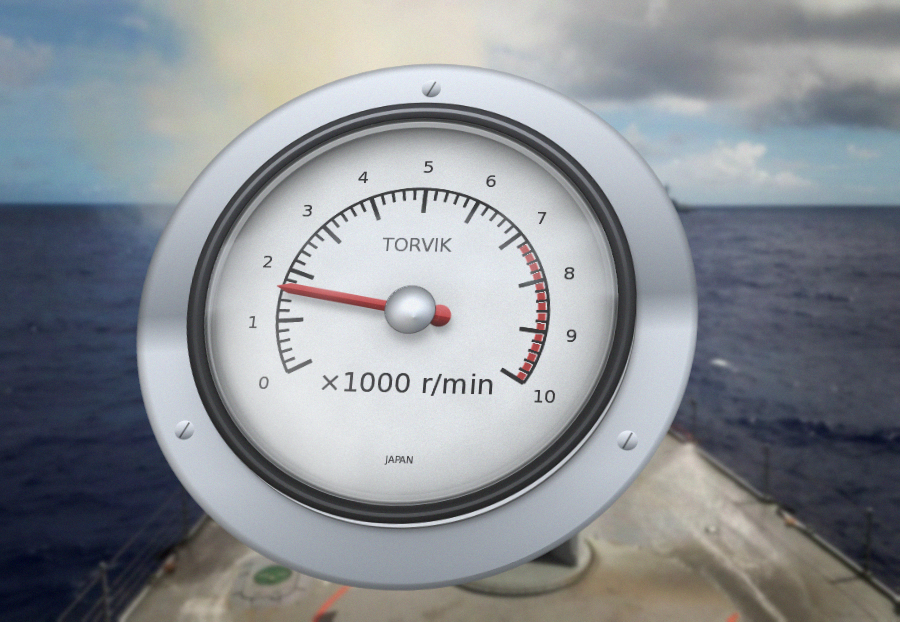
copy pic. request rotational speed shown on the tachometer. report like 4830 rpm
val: 1600 rpm
